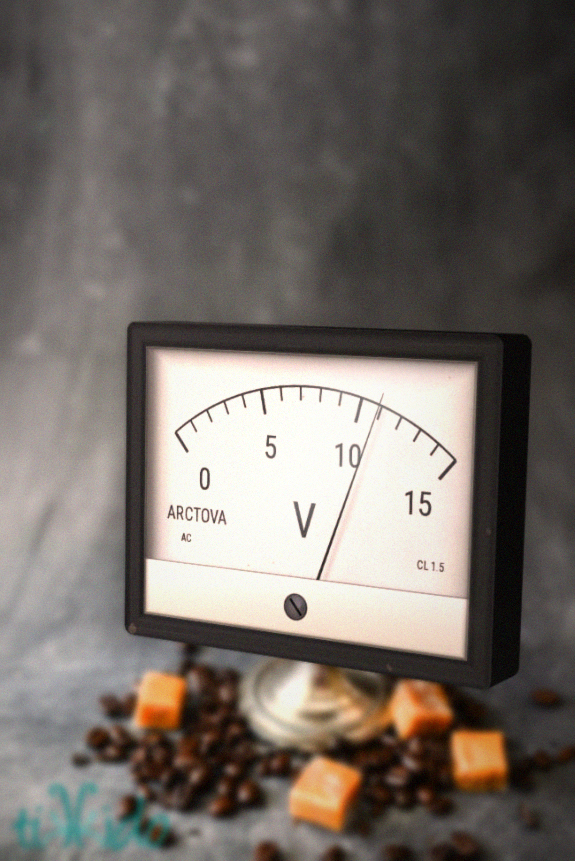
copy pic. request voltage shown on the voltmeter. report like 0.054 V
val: 11 V
